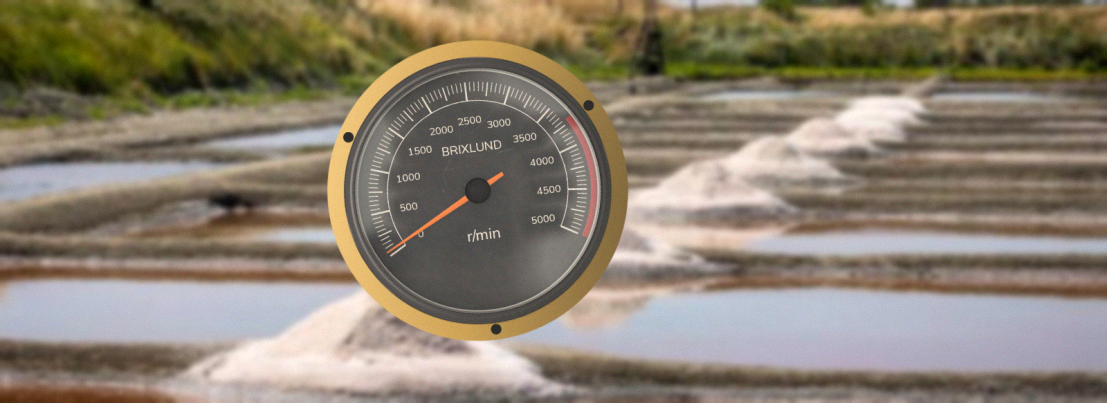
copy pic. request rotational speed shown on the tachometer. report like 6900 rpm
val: 50 rpm
